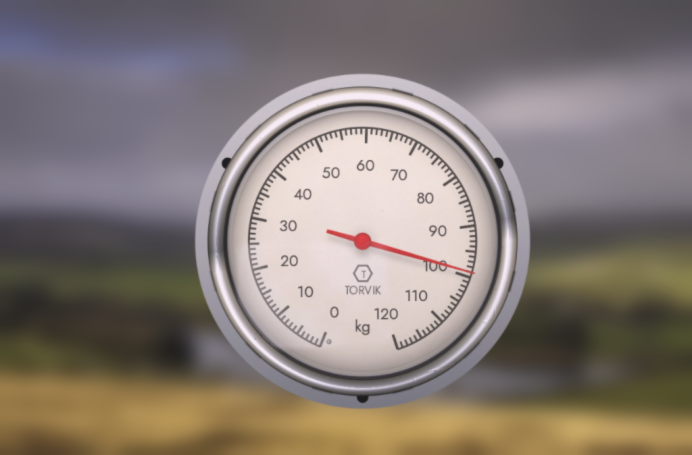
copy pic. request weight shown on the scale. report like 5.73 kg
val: 99 kg
